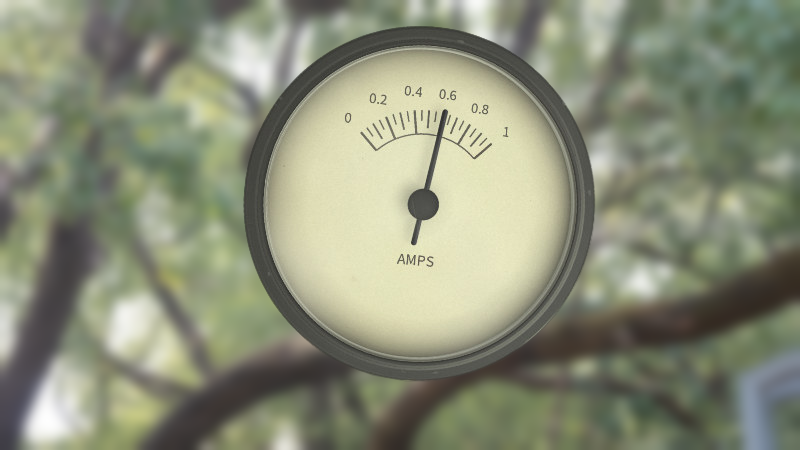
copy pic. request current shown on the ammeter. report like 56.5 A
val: 0.6 A
